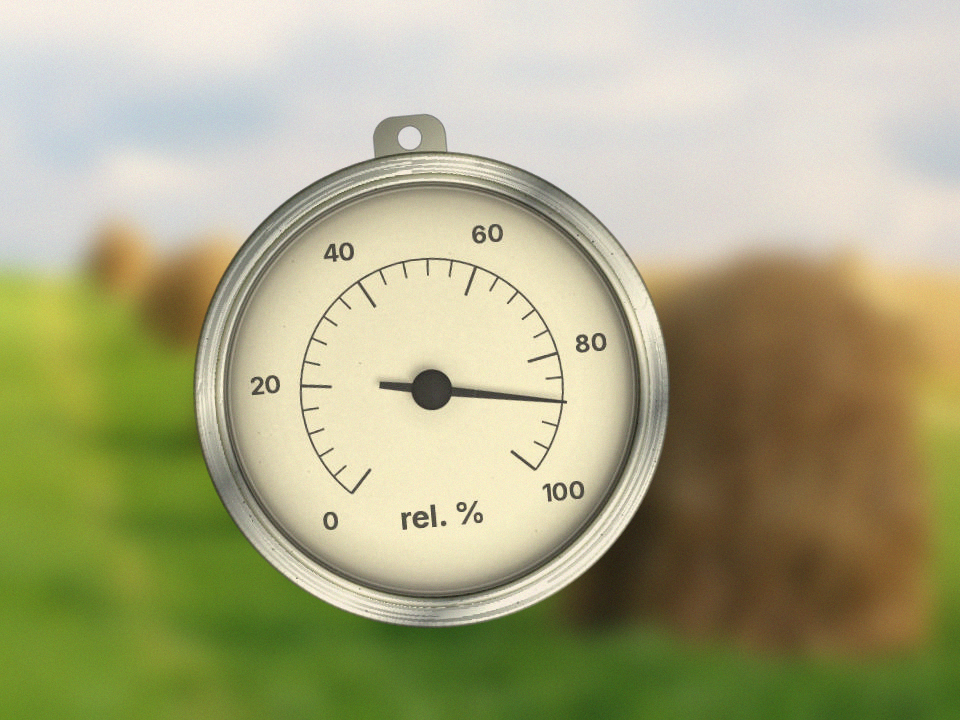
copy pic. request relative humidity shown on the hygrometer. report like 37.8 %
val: 88 %
